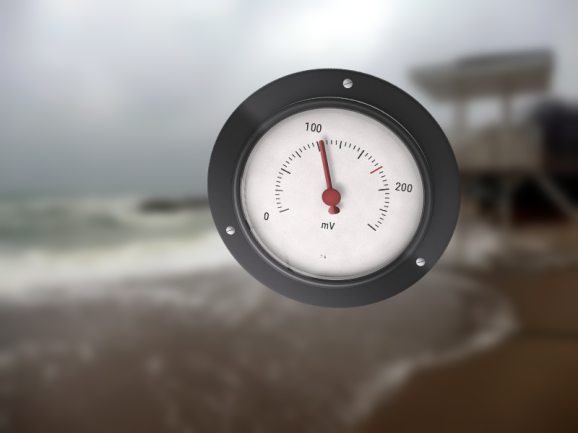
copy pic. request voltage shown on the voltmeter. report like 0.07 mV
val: 105 mV
